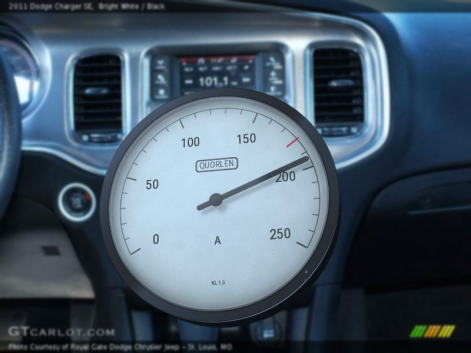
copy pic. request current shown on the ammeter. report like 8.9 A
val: 195 A
